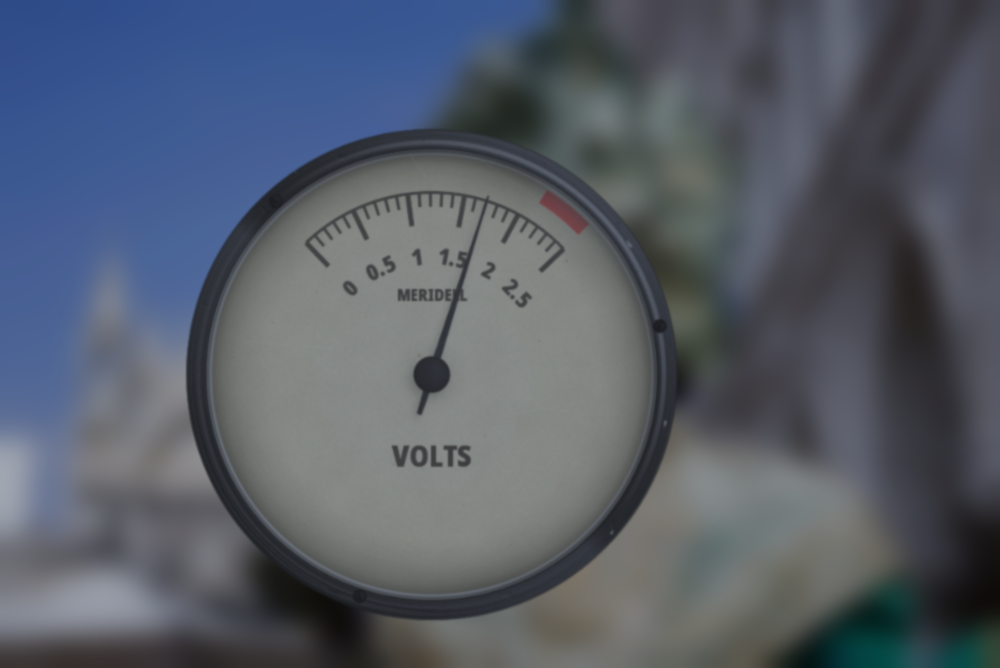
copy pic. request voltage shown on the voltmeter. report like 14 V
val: 1.7 V
